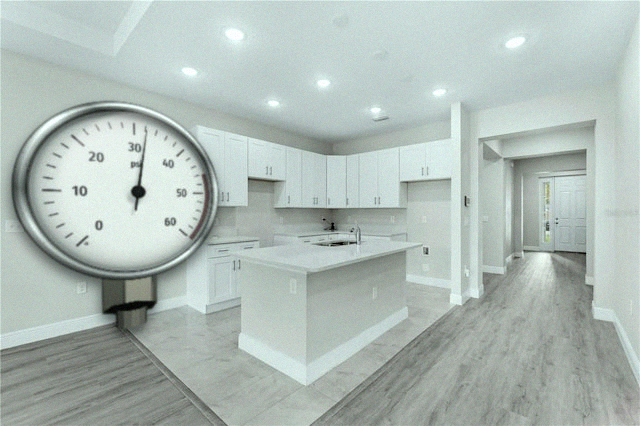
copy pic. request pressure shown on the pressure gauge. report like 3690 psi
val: 32 psi
